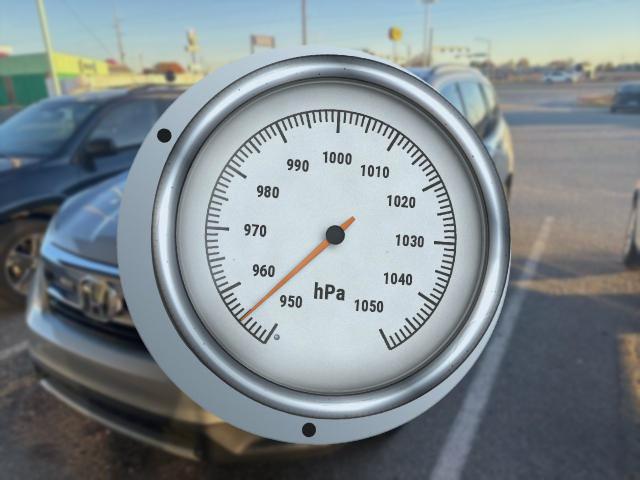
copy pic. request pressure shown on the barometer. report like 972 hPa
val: 955 hPa
